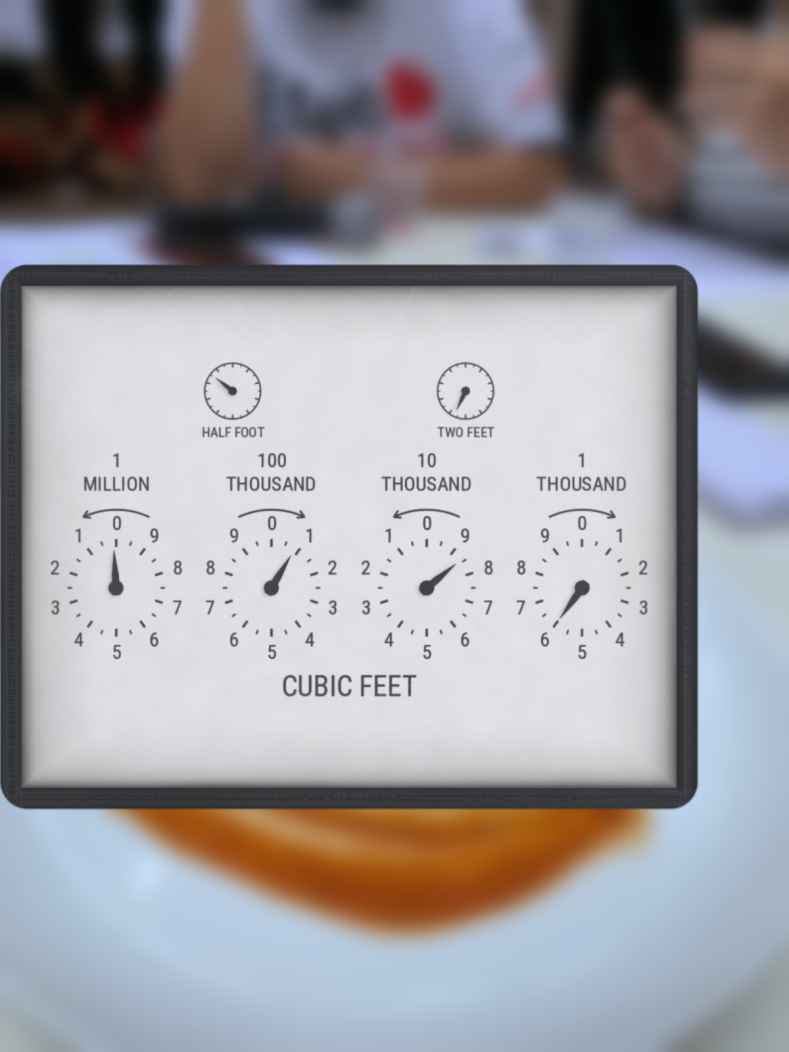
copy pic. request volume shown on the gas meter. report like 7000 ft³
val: 8600 ft³
